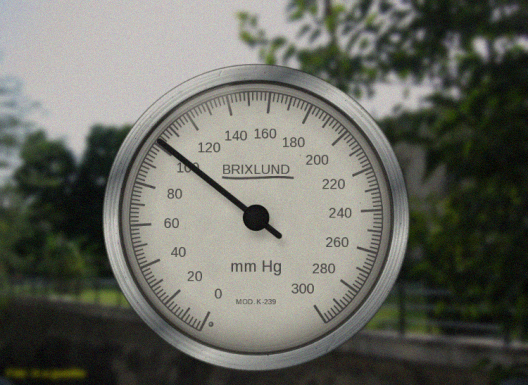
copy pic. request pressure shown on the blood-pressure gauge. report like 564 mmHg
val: 102 mmHg
